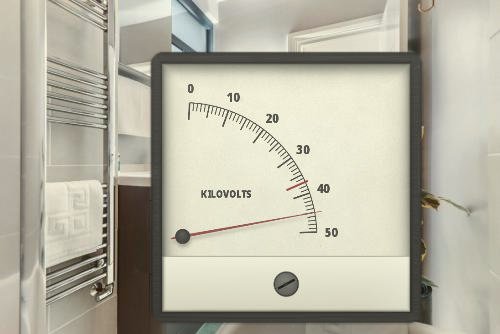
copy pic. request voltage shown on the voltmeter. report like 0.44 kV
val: 45 kV
